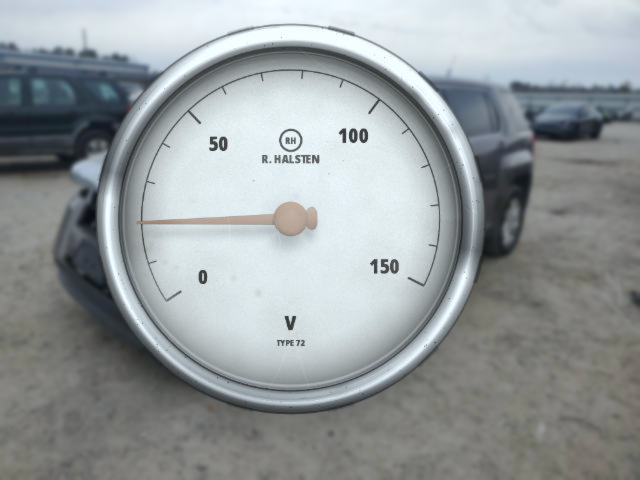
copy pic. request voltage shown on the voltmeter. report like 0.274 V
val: 20 V
